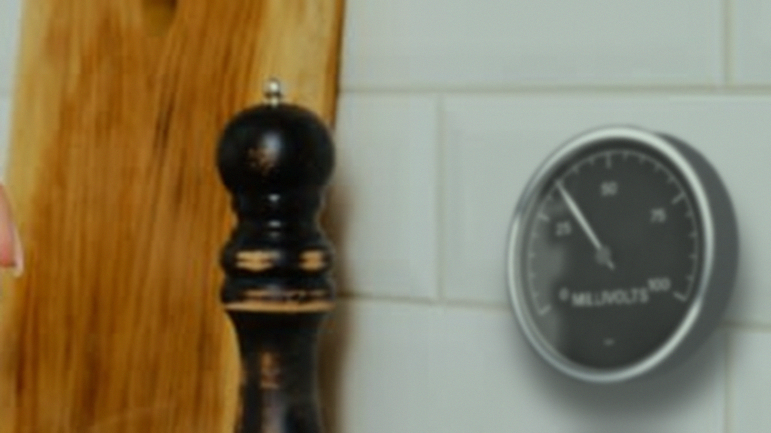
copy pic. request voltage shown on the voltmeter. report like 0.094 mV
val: 35 mV
